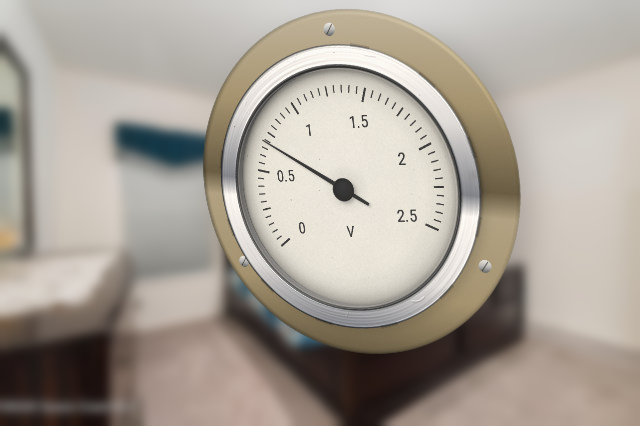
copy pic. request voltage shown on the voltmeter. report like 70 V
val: 0.7 V
